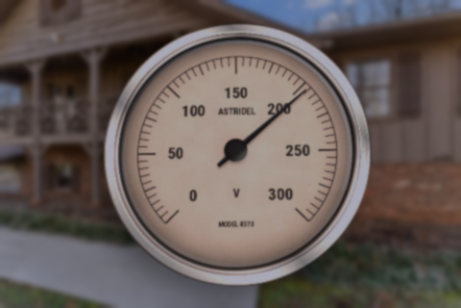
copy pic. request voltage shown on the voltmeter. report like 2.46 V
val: 205 V
